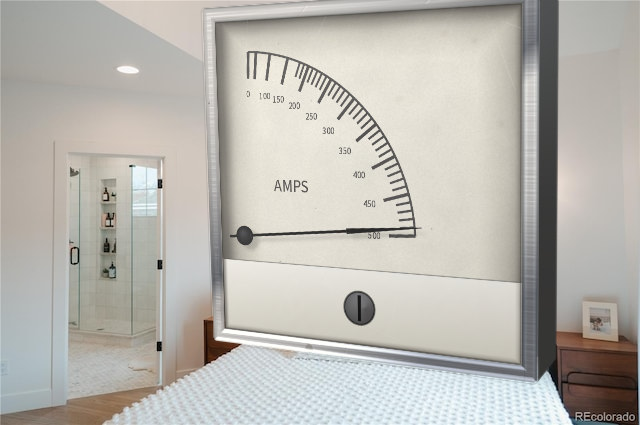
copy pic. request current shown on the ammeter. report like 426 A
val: 490 A
